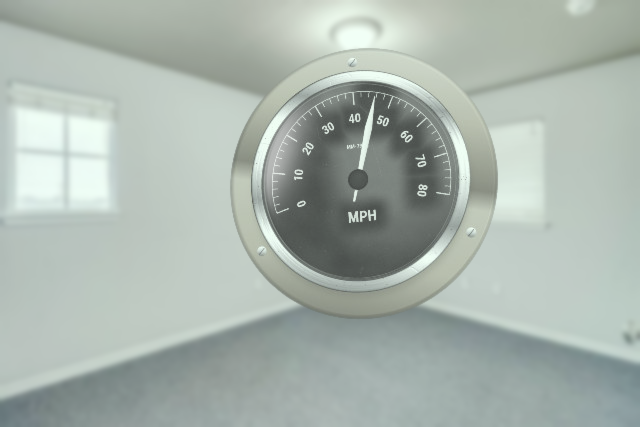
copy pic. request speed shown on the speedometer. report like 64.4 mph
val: 46 mph
